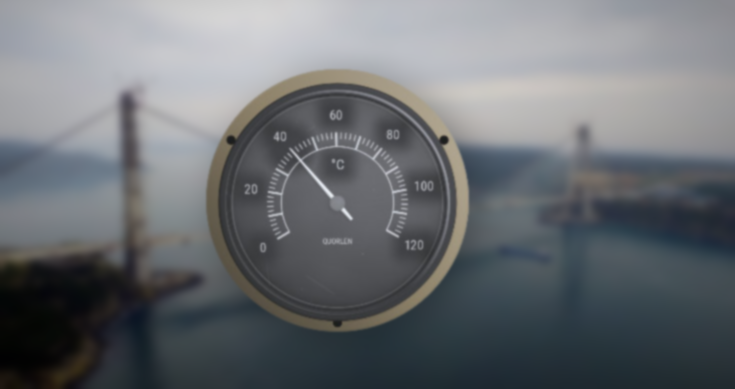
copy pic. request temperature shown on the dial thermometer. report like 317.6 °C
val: 40 °C
